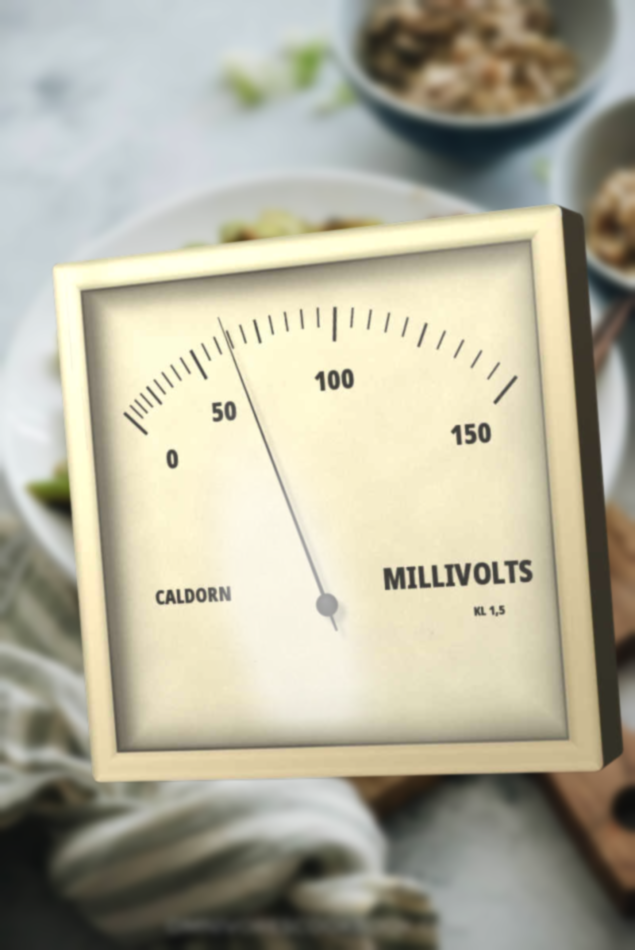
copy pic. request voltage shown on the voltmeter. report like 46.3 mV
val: 65 mV
